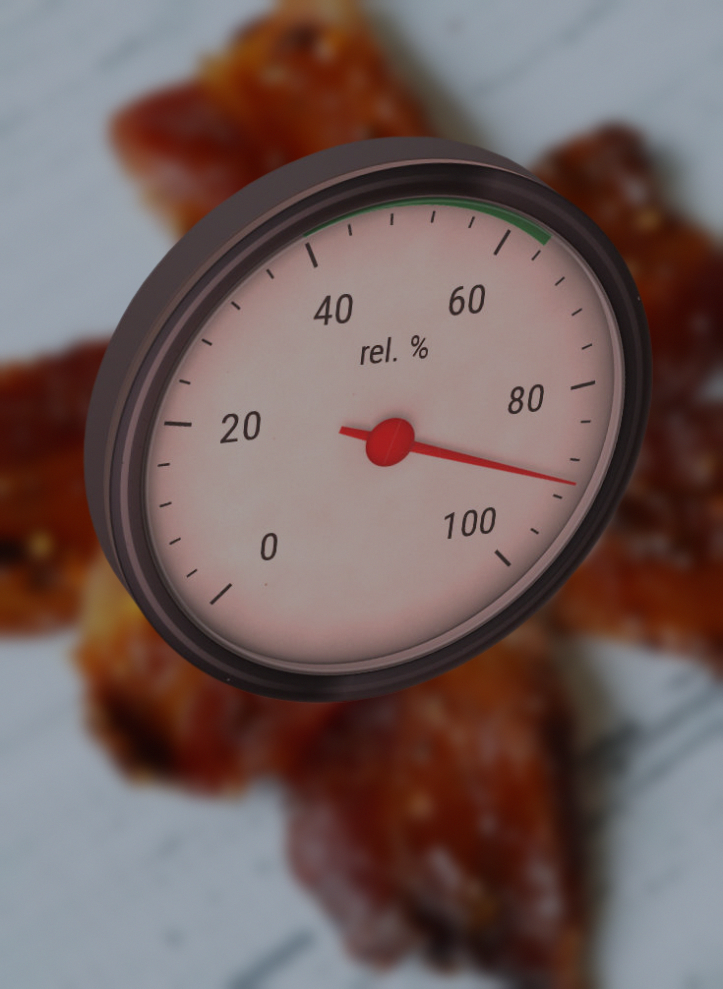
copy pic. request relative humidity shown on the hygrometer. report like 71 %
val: 90 %
